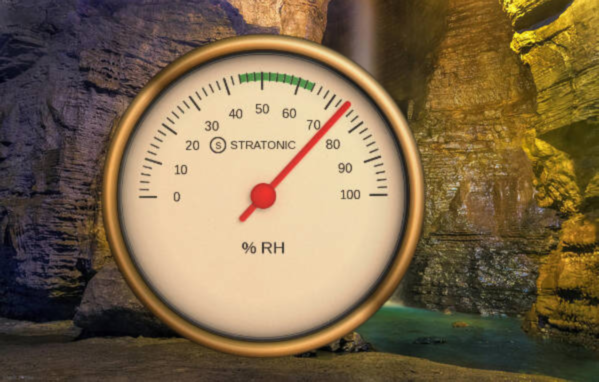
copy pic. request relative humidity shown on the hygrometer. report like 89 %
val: 74 %
